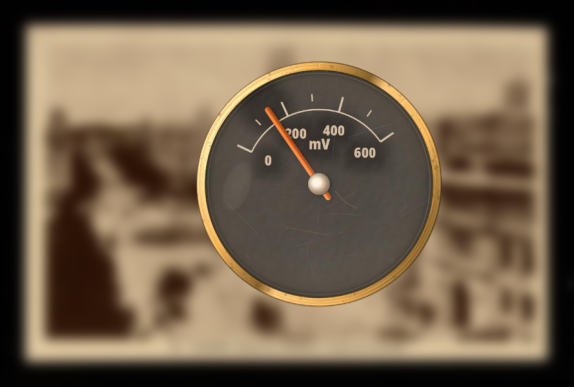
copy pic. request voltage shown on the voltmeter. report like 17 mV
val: 150 mV
